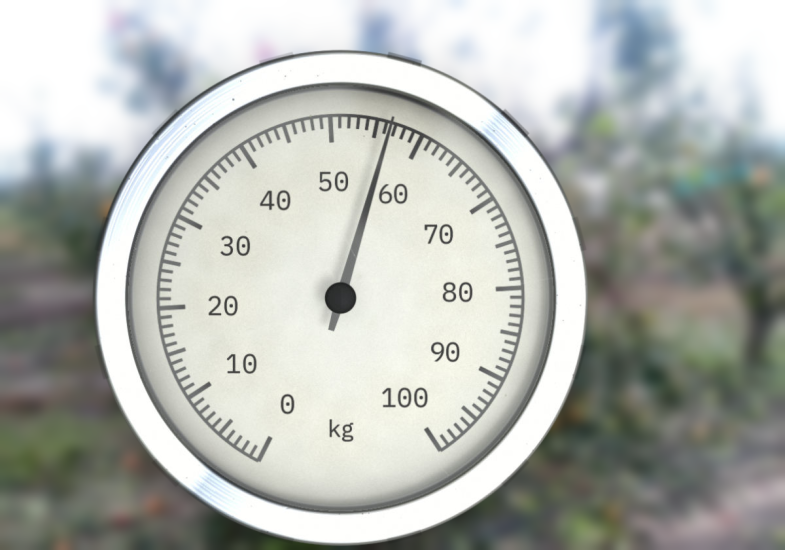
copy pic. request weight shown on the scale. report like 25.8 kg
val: 56.5 kg
